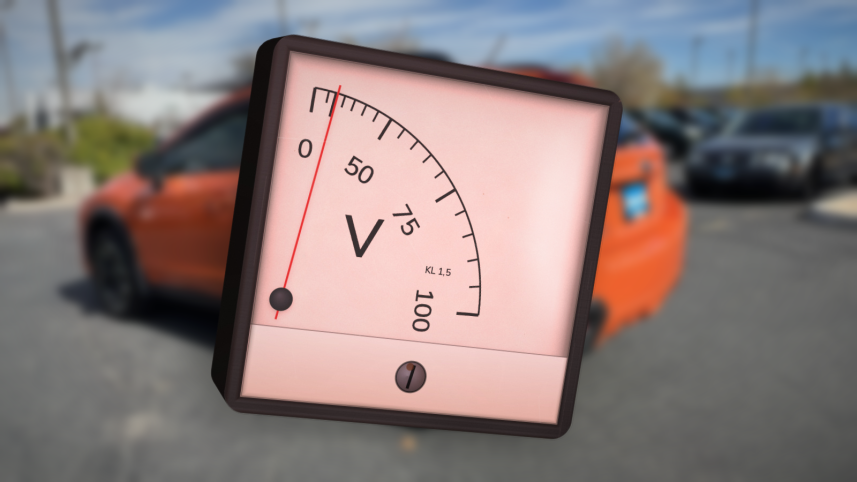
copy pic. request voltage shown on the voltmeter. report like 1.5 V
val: 25 V
